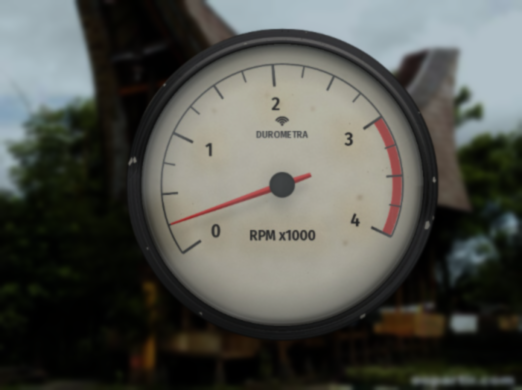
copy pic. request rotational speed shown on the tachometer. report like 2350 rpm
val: 250 rpm
